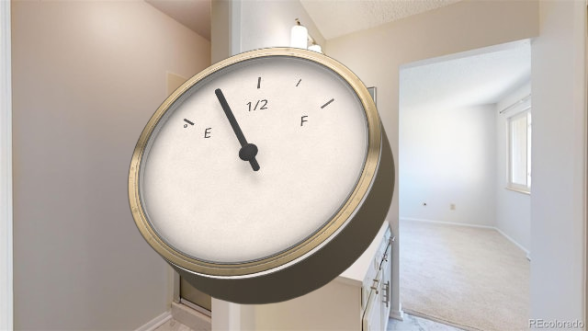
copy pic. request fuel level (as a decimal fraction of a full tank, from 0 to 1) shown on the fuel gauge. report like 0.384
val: 0.25
